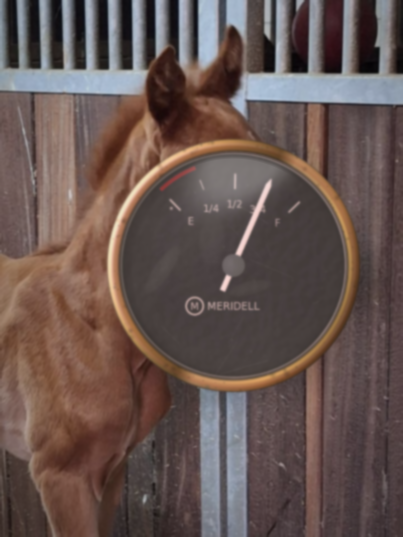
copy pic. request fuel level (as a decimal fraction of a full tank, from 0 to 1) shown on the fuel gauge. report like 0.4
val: 0.75
